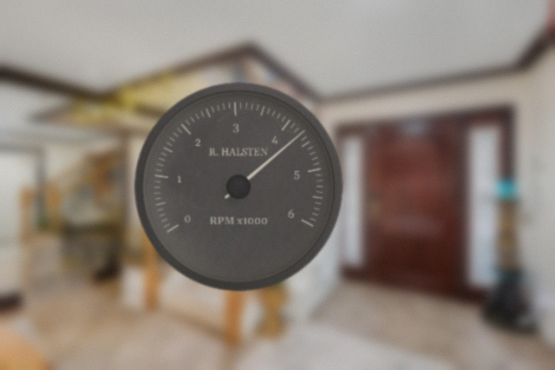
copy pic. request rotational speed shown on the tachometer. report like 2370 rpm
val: 4300 rpm
